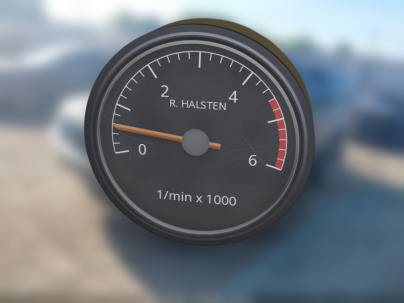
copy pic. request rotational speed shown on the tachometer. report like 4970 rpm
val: 600 rpm
